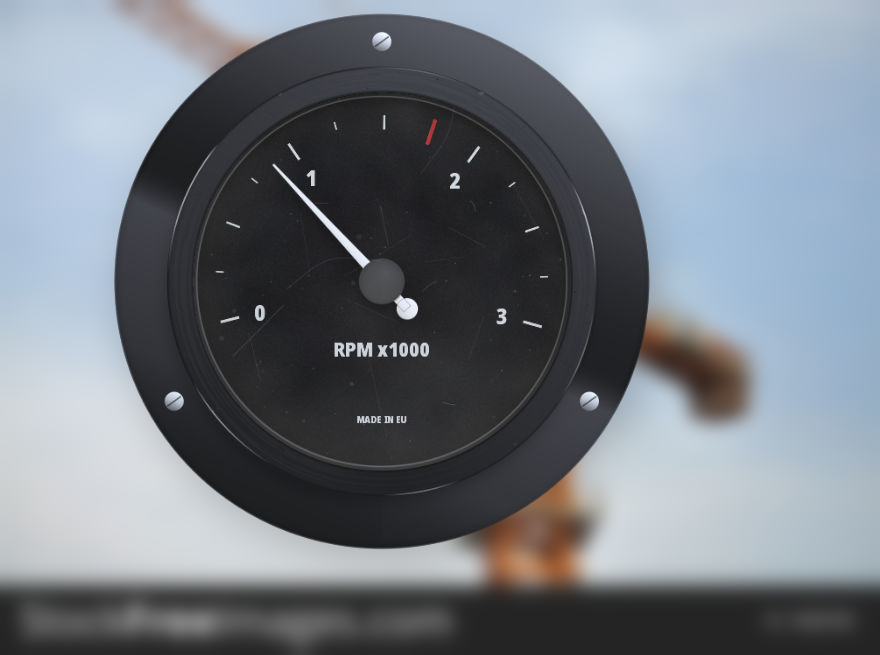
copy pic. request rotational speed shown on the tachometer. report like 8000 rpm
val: 875 rpm
